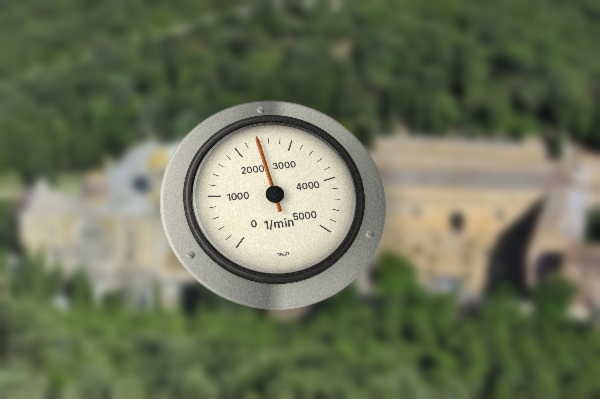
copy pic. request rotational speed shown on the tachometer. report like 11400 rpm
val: 2400 rpm
